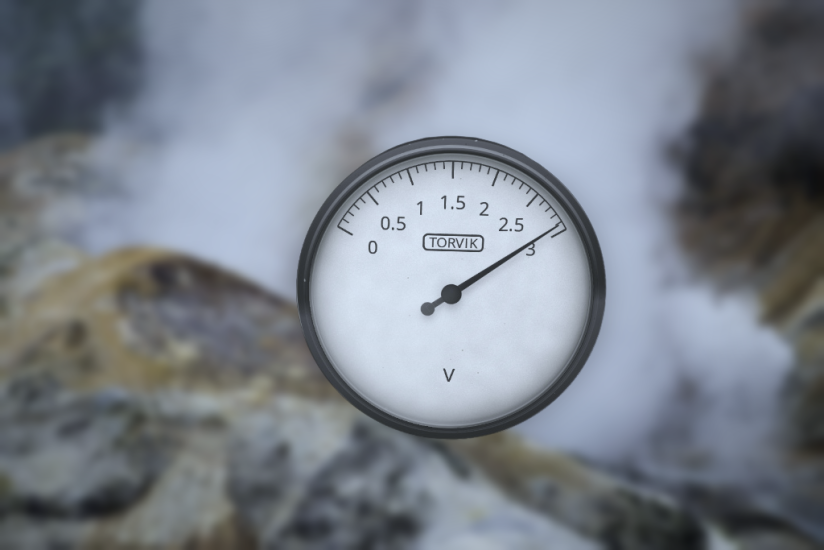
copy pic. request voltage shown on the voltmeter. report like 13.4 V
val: 2.9 V
